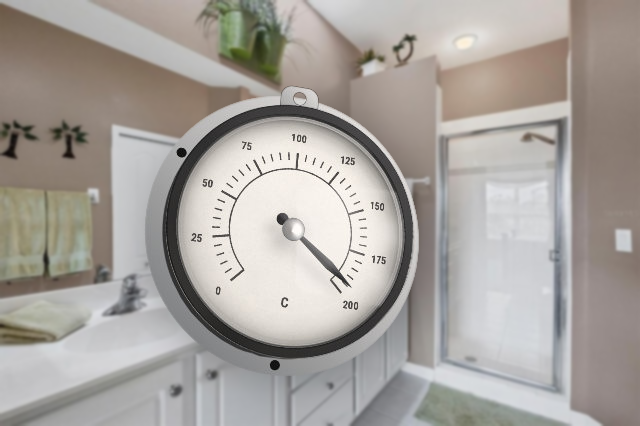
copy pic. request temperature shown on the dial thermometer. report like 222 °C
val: 195 °C
